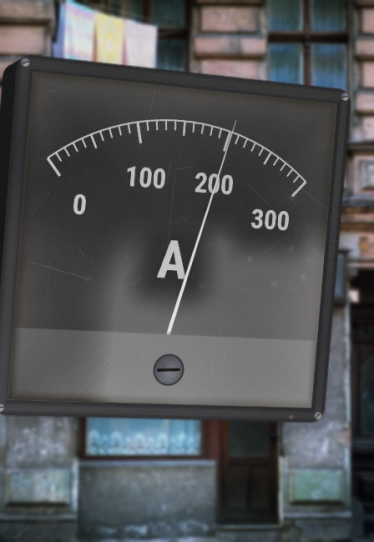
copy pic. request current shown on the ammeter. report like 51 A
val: 200 A
